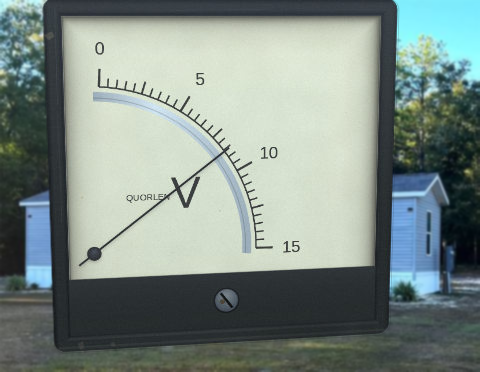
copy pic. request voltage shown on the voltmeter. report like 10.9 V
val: 8.5 V
